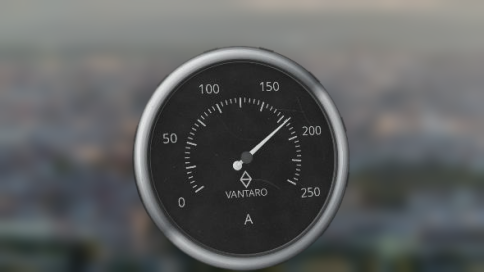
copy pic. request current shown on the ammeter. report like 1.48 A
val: 180 A
